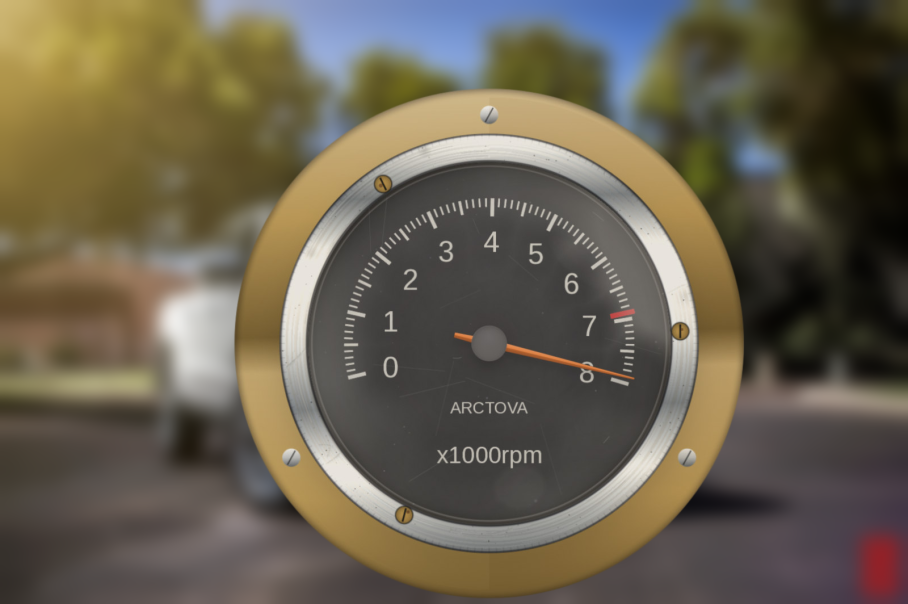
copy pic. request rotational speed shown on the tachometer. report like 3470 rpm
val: 7900 rpm
